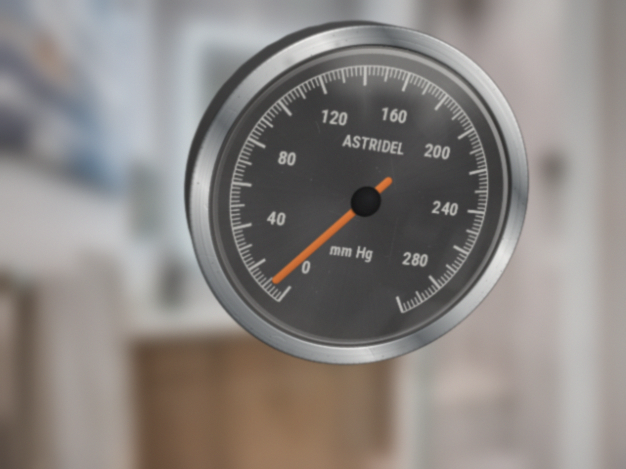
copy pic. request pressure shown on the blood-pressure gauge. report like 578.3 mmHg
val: 10 mmHg
